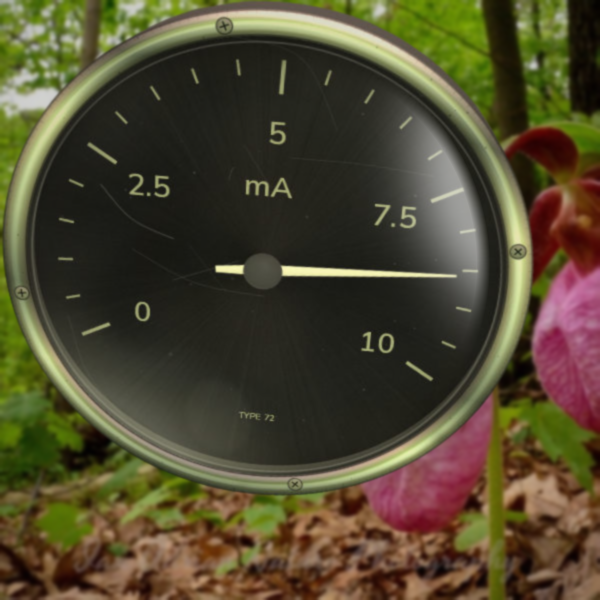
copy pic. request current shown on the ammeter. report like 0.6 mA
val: 8.5 mA
